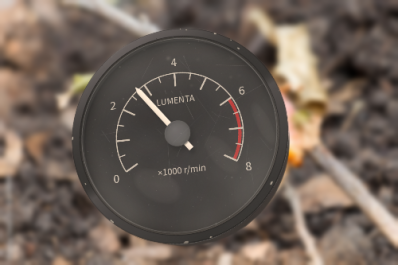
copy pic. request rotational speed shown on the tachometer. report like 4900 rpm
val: 2750 rpm
